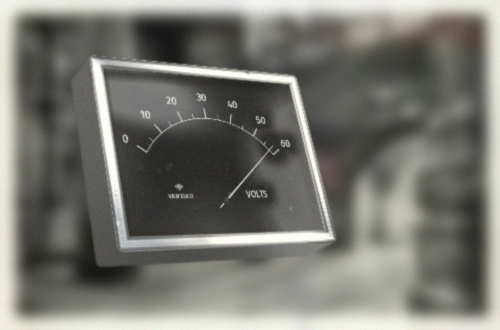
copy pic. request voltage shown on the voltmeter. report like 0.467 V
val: 57.5 V
